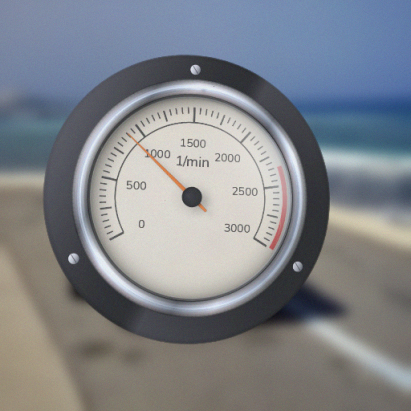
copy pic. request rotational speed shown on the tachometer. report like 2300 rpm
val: 900 rpm
